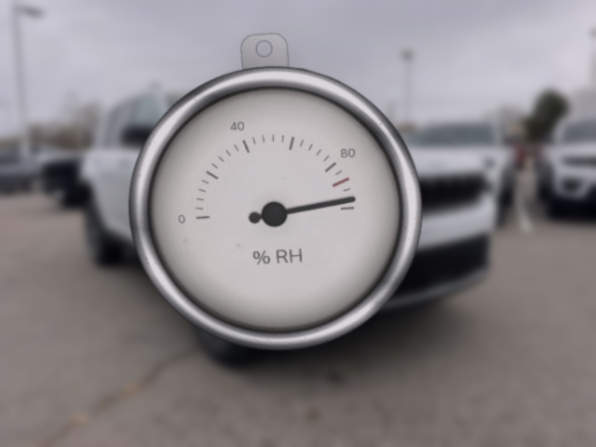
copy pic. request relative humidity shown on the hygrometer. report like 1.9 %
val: 96 %
